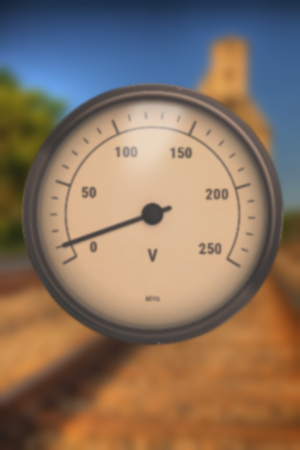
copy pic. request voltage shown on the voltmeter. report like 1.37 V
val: 10 V
